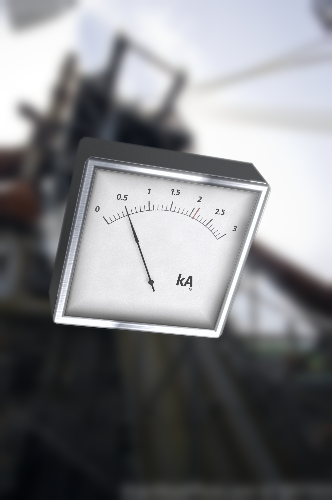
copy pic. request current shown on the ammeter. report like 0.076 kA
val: 0.5 kA
